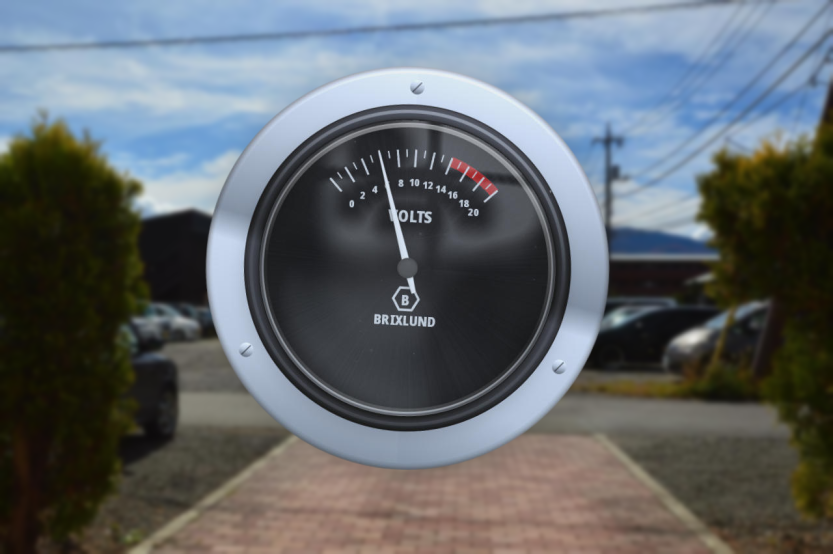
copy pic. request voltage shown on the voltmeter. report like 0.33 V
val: 6 V
